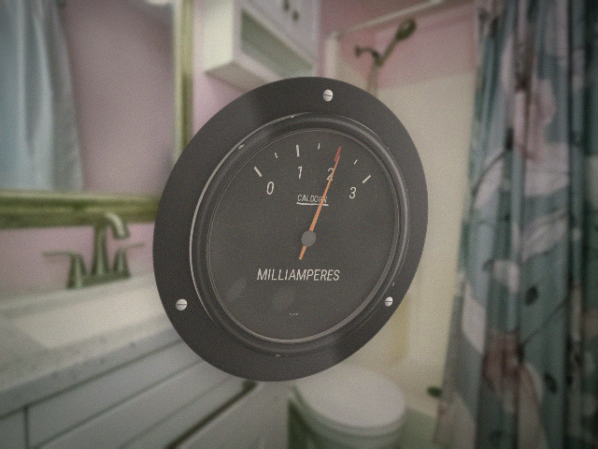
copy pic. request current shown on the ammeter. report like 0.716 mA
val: 2 mA
